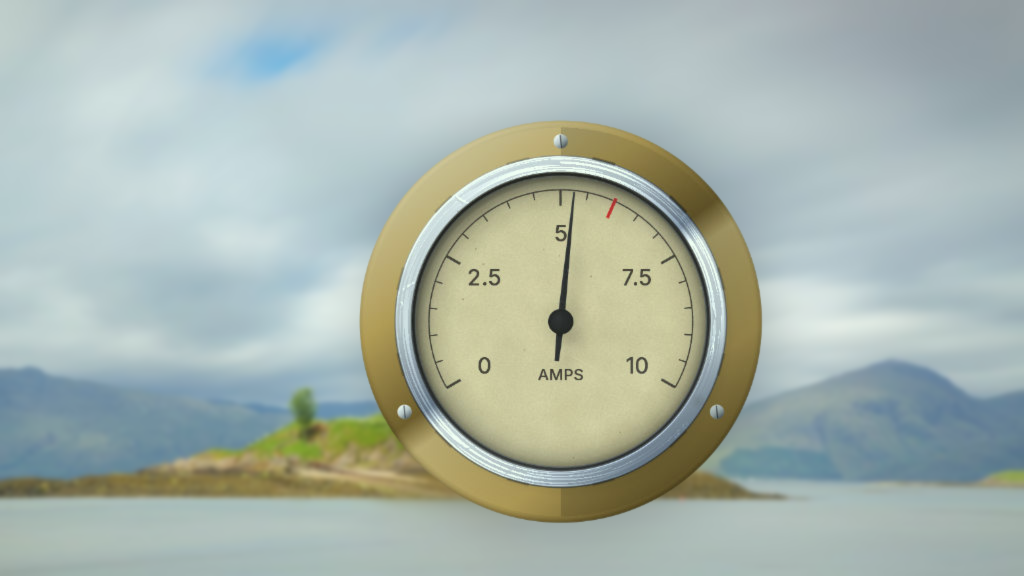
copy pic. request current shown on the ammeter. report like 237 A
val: 5.25 A
